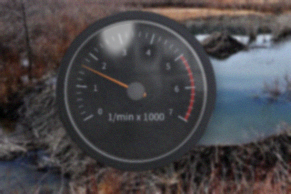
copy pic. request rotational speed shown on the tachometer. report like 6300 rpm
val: 1600 rpm
